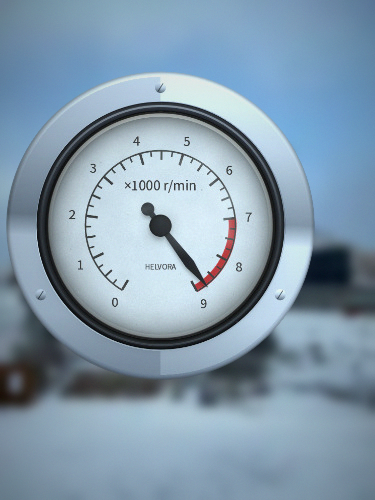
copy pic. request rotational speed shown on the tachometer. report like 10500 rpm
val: 8750 rpm
